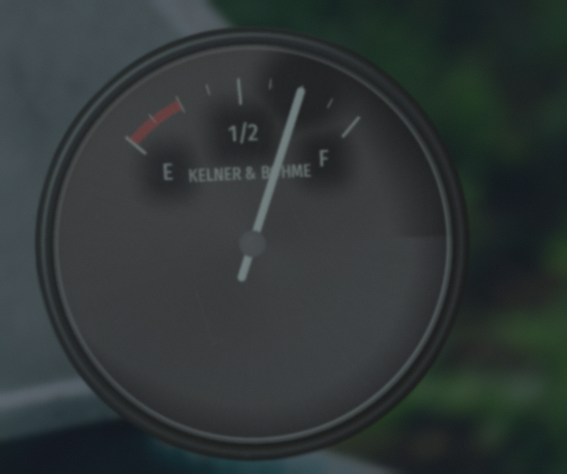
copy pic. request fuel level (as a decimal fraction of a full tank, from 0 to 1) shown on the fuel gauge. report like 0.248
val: 0.75
